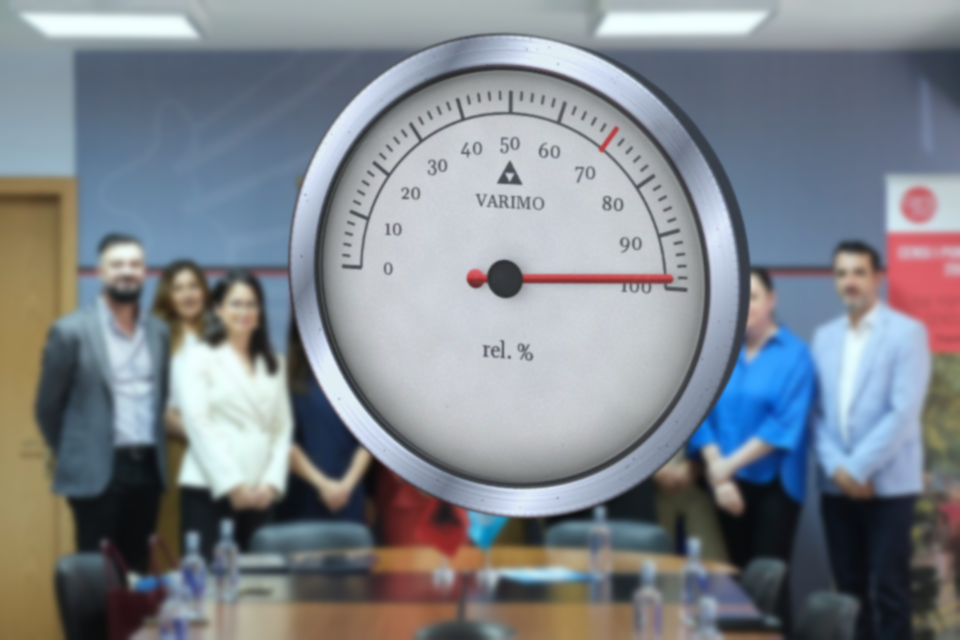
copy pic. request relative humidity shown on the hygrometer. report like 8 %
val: 98 %
